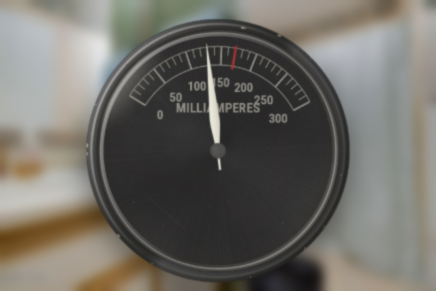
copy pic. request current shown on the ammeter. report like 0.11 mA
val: 130 mA
